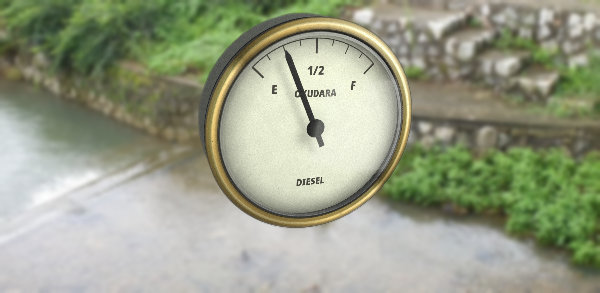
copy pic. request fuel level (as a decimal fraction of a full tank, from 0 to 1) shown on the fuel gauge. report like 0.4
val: 0.25
